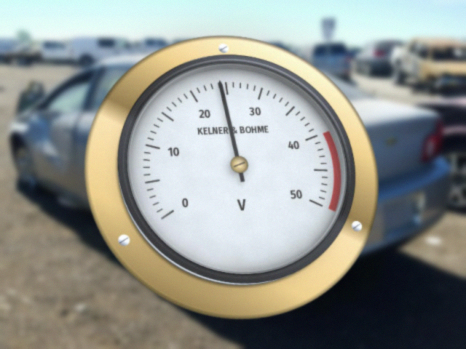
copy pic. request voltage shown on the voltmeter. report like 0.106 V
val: 24 V
